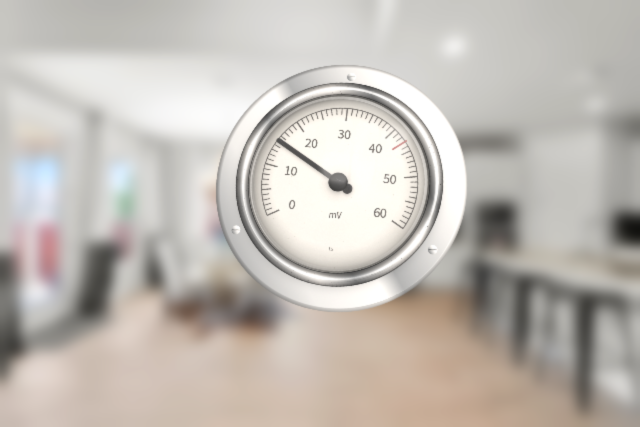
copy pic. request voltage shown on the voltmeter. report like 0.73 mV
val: 15 mV
